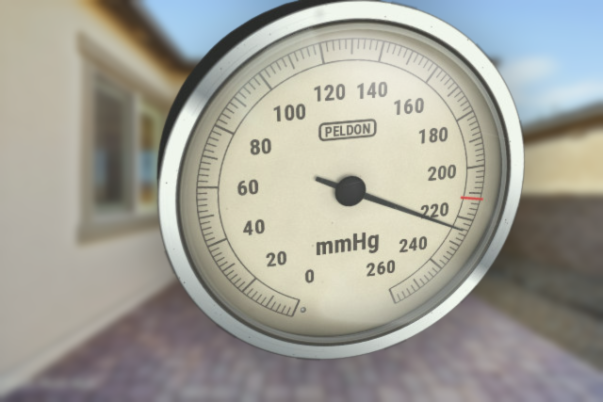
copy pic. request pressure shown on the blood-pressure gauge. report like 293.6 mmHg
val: 224 mmHg
